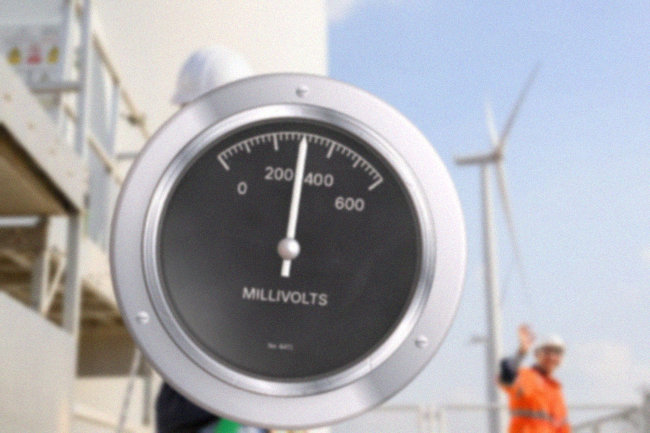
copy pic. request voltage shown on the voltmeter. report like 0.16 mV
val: 300 mV
